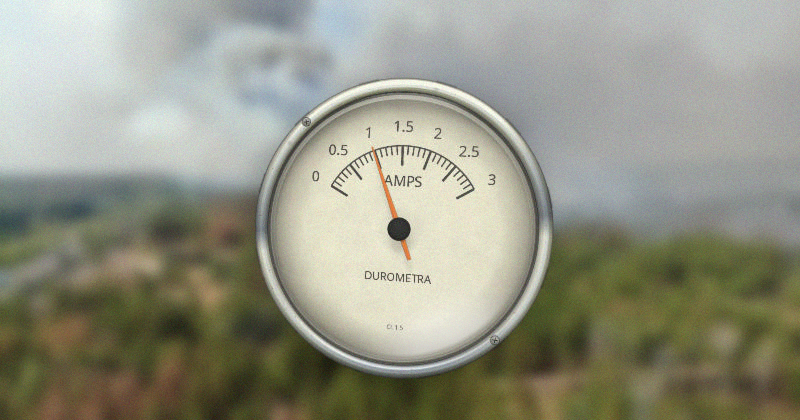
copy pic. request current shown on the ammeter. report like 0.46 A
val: 1 A
